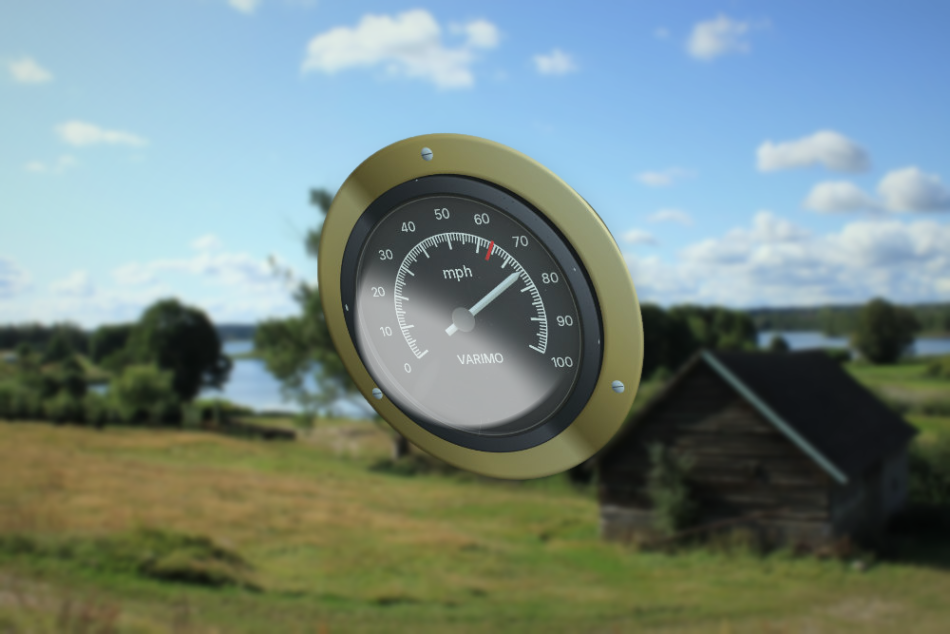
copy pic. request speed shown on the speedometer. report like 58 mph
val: 75 mph
